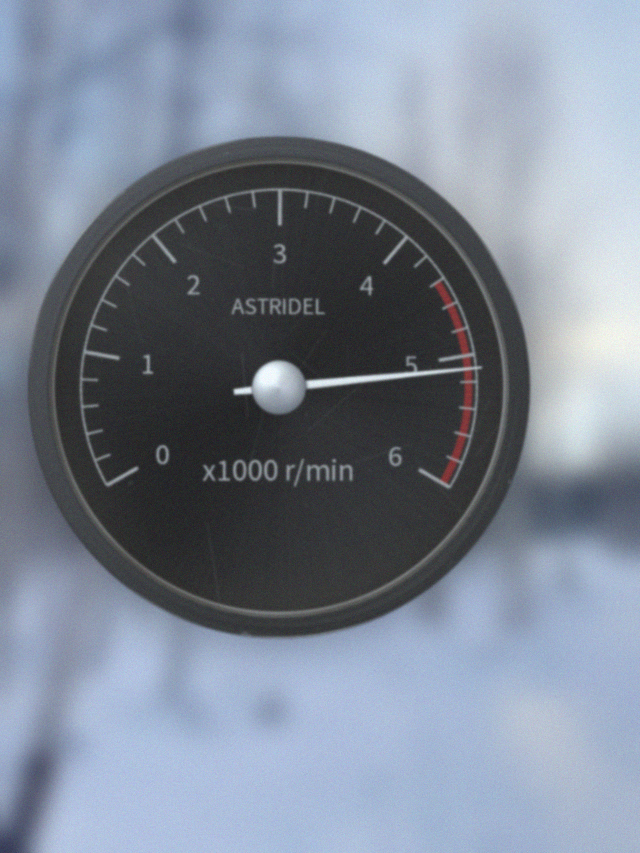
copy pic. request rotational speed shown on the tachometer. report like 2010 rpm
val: 5100 rpm
